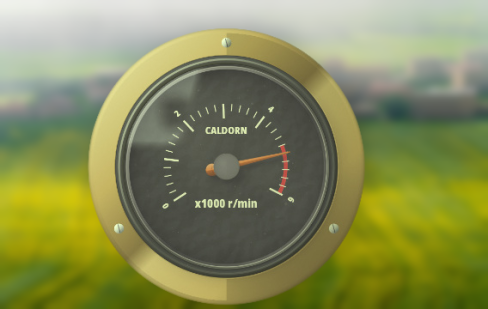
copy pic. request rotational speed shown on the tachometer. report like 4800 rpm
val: 5000 rpm
